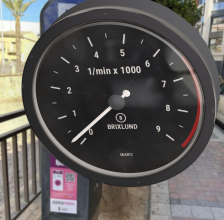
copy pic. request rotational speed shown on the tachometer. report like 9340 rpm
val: 250 rpm
